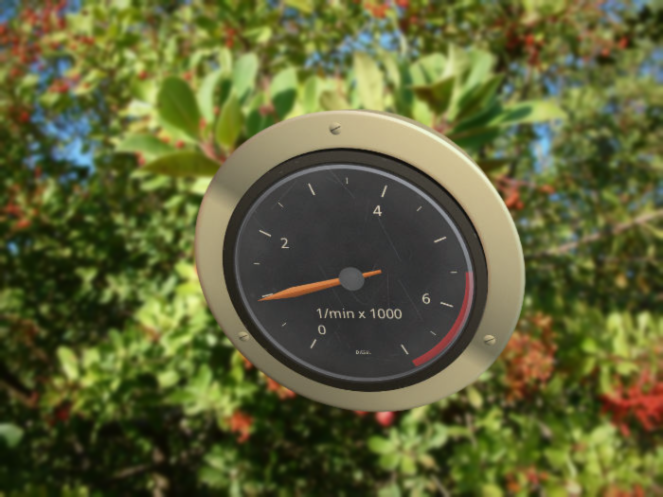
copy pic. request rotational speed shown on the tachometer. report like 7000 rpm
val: 1000 rpm
